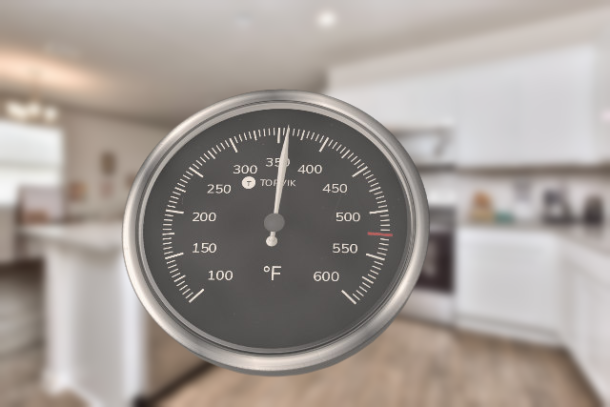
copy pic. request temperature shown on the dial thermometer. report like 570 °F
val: 360 °F
